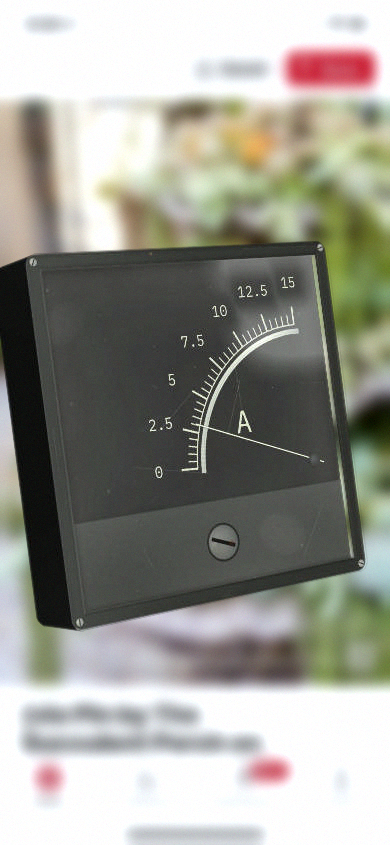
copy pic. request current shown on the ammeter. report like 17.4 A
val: 3 A
